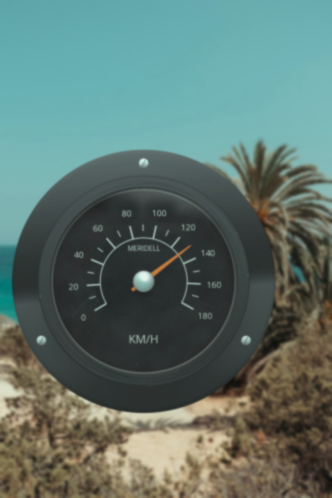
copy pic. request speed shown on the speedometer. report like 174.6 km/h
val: 130 km/h
